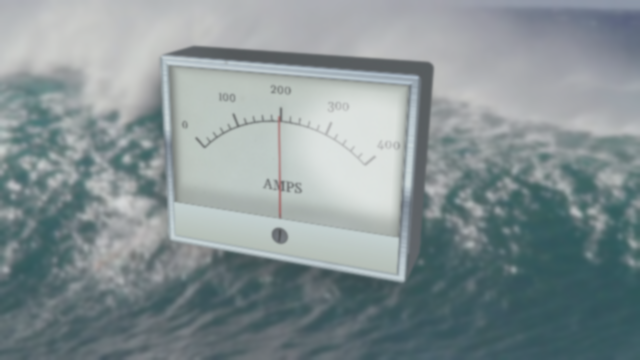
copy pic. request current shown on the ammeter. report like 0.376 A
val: 200 A
